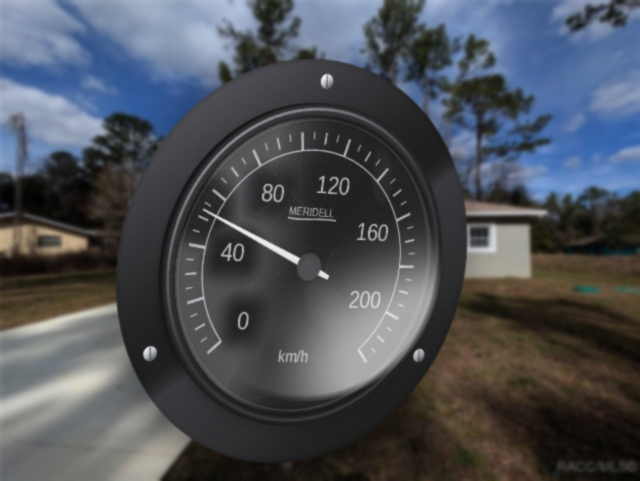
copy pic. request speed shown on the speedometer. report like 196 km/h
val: 52.5 km/h
